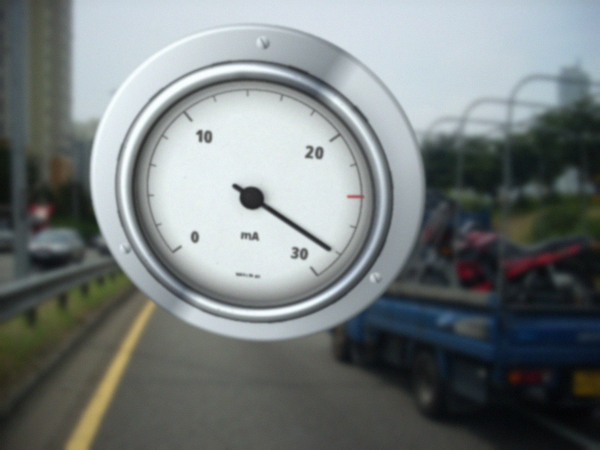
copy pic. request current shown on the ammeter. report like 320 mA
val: 28 mA
